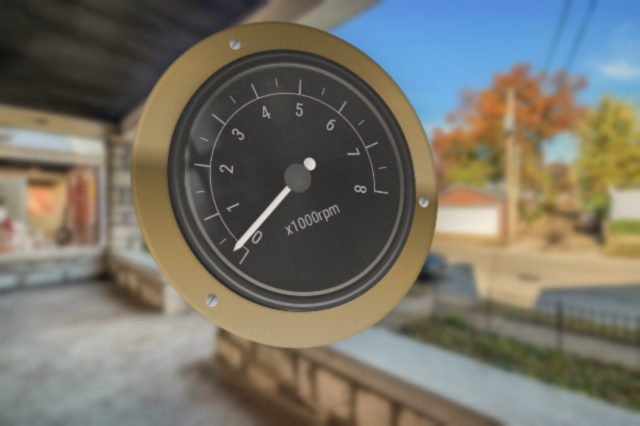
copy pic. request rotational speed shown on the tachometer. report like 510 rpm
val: 250 rpm
